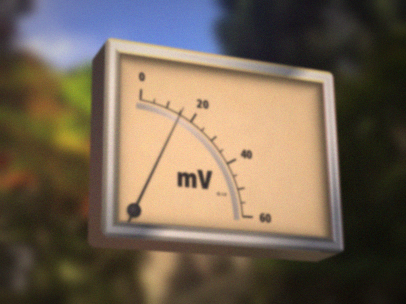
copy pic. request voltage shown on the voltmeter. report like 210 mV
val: 15 mV
